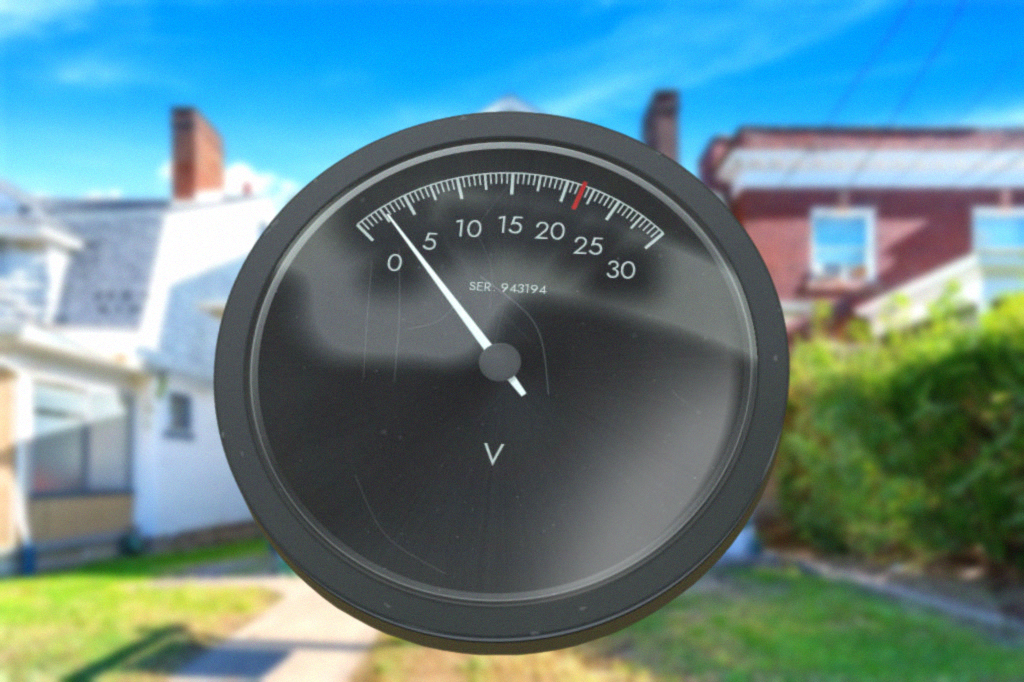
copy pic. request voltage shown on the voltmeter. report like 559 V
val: 2.5 V
